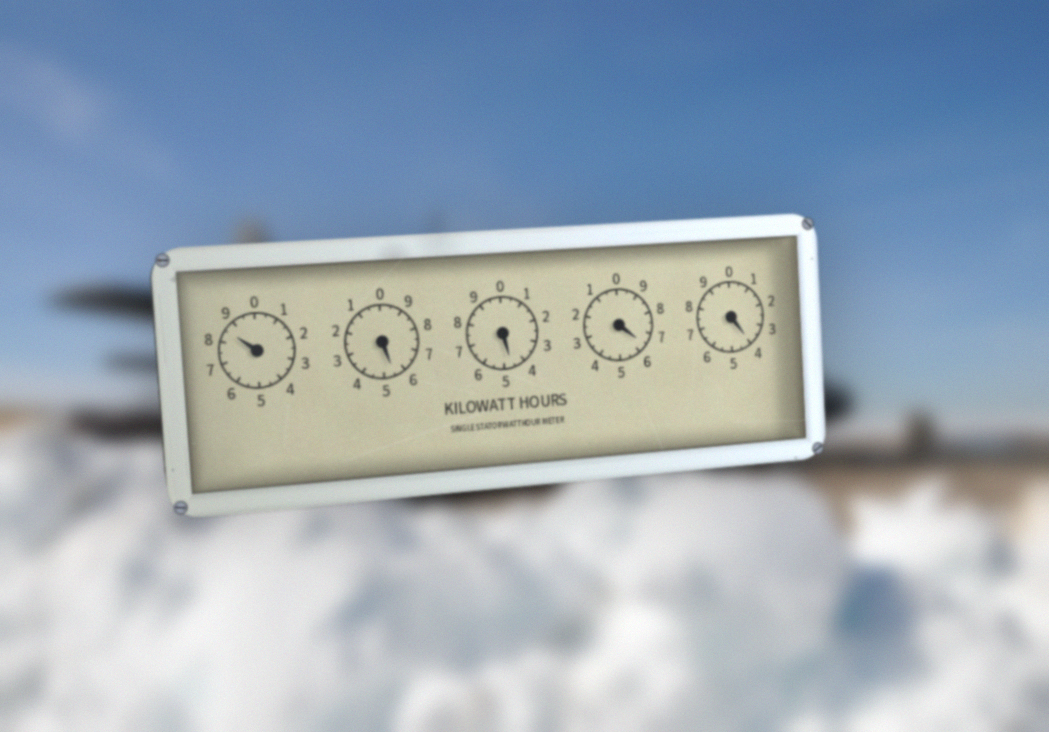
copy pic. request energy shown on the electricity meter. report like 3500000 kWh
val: 85464 kWh
